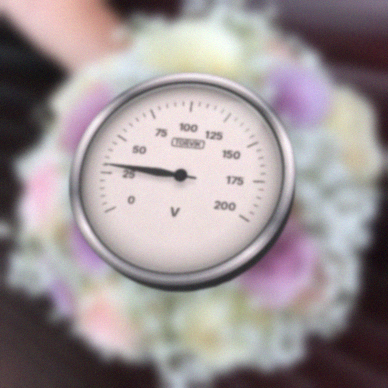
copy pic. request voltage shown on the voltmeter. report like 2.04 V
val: 30 V
